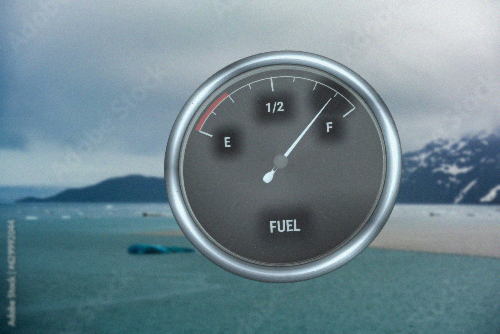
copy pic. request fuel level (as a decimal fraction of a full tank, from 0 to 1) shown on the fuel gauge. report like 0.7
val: 0.875
